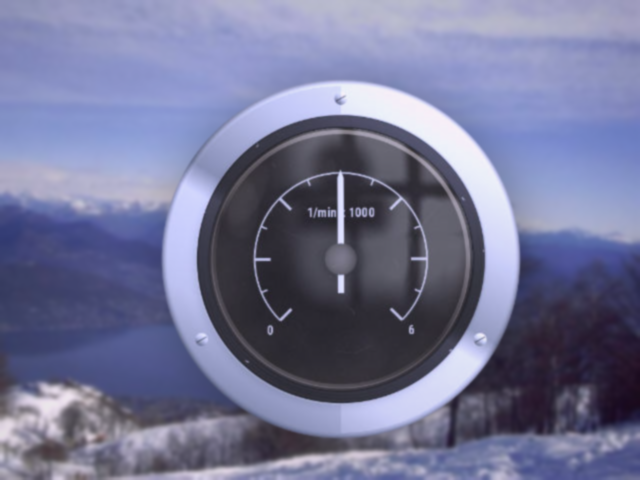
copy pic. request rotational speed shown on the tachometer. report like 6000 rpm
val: 3000 rpm
